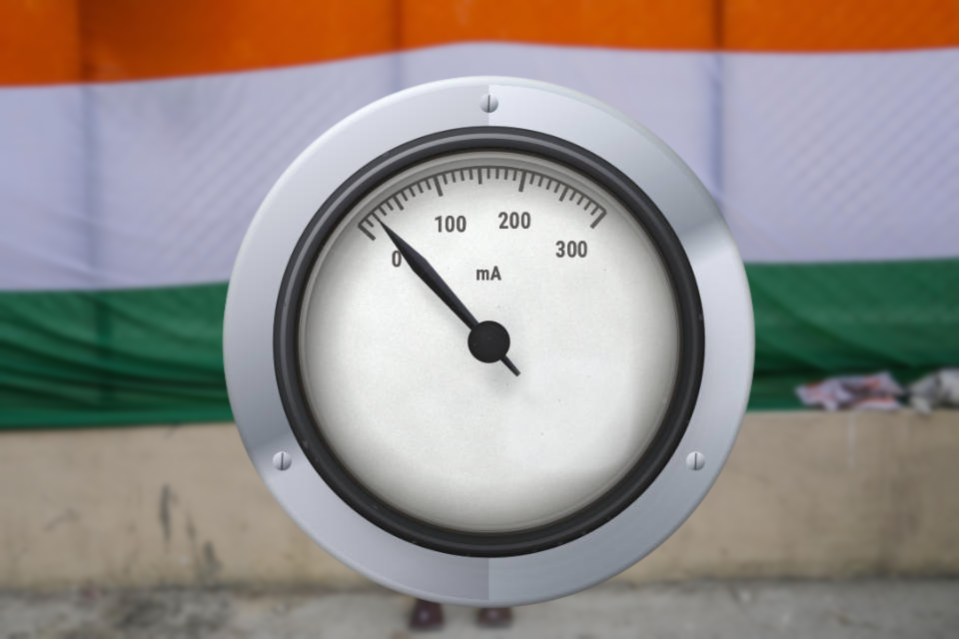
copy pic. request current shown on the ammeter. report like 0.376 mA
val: 20 mA
